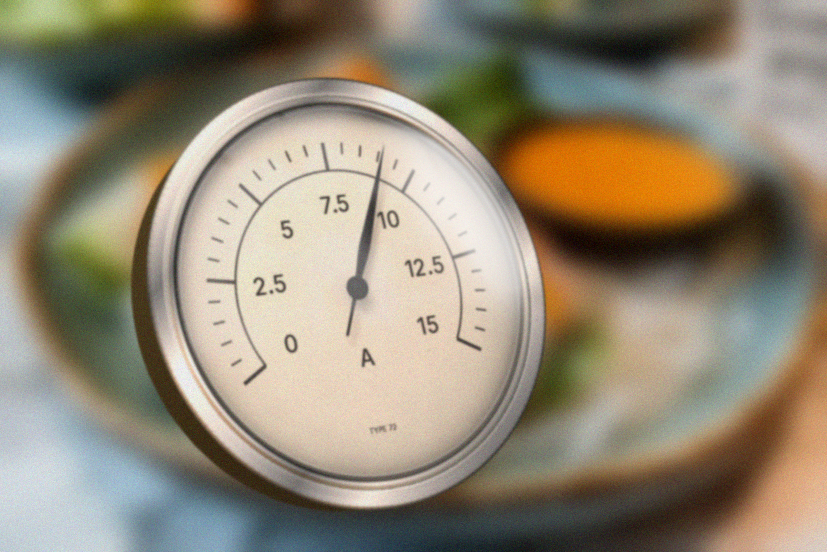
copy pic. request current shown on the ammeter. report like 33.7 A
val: 9 A
